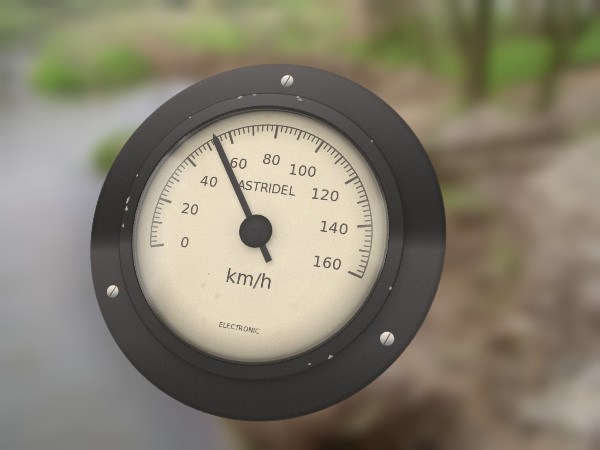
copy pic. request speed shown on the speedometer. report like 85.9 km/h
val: 54 km/h
